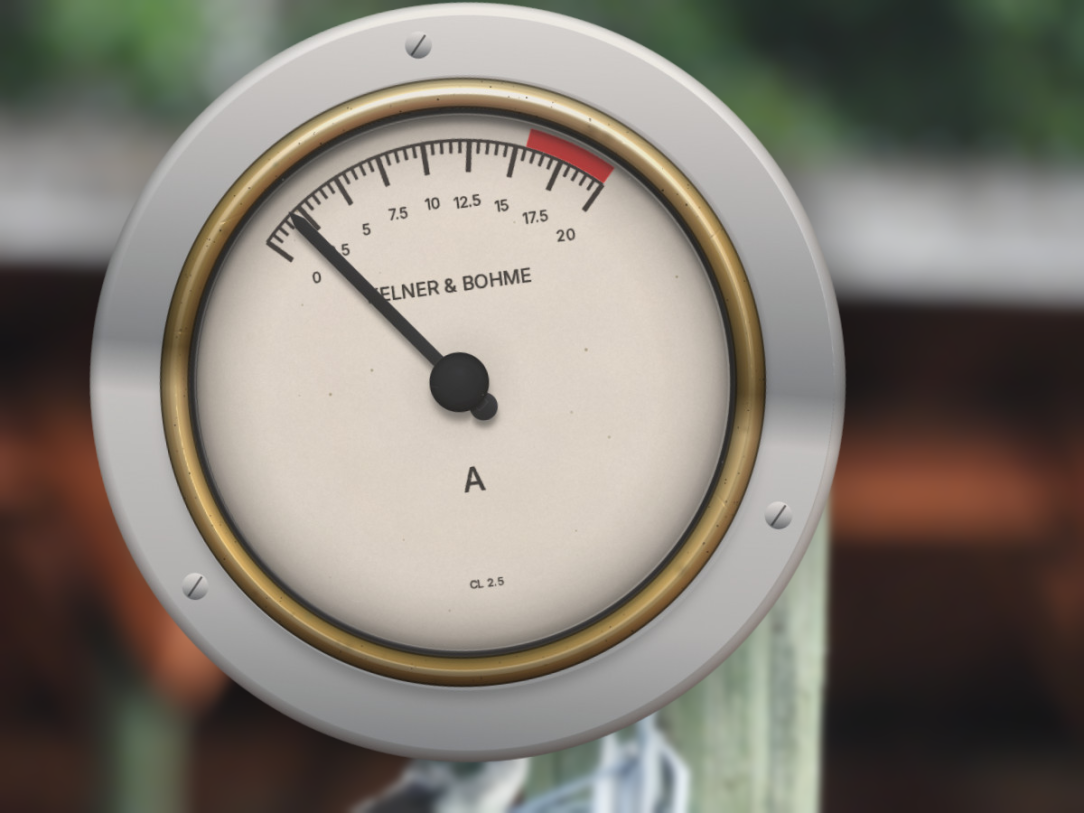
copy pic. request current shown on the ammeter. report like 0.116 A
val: 2 A
